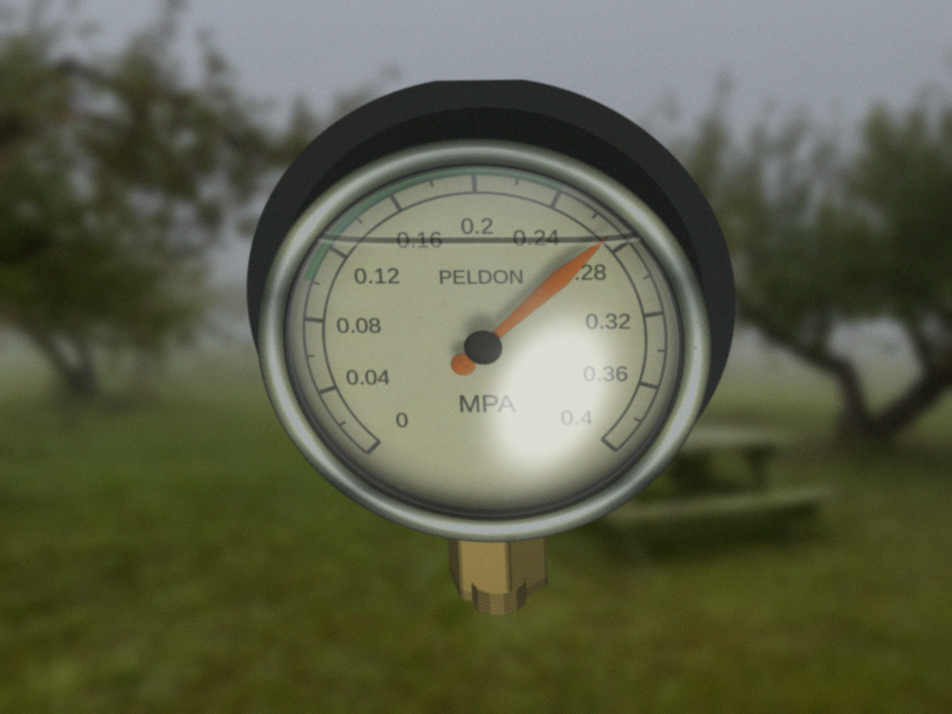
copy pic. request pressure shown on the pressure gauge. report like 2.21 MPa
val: 0.27 MPa
